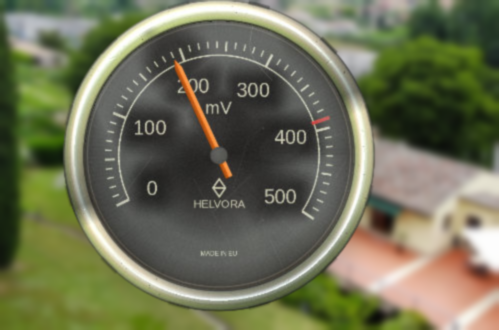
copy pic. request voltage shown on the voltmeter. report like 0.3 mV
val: 190 mV
